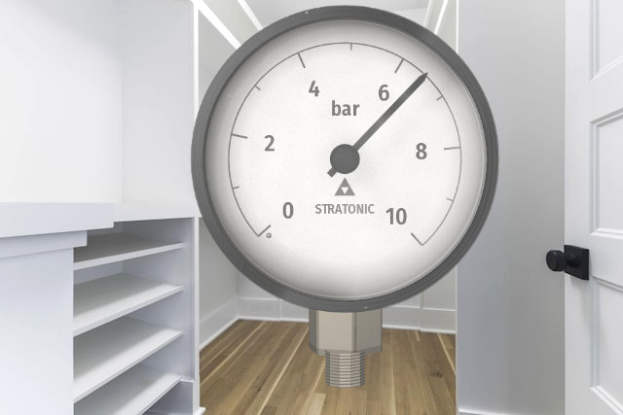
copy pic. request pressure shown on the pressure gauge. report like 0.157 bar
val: 6.5 bar
